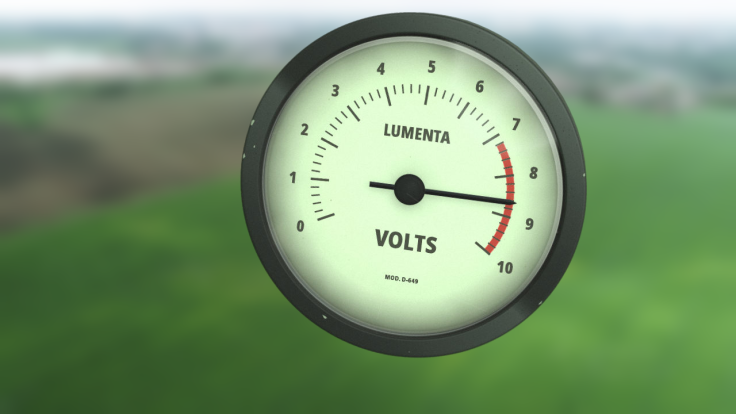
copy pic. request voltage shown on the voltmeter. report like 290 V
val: 8.6 V
